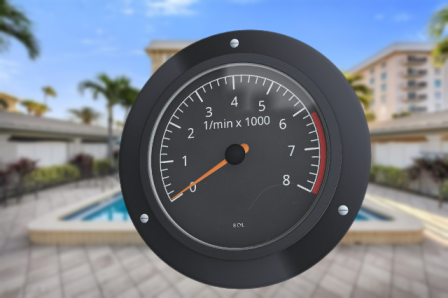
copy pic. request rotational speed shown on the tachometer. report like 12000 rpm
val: 0 rpm
